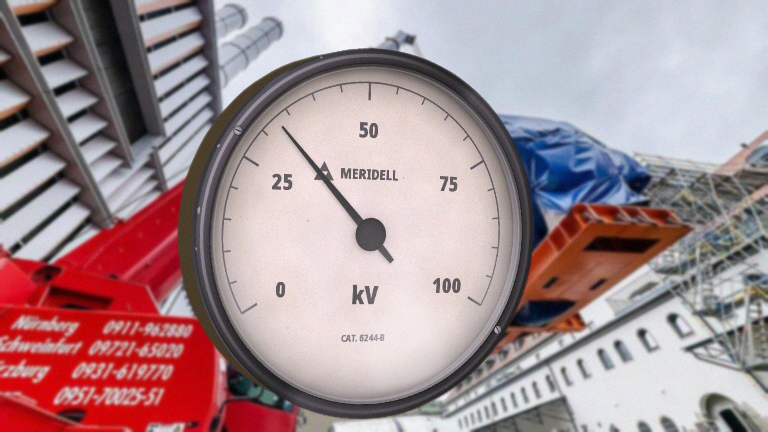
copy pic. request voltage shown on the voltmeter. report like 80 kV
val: 32.5 kV
